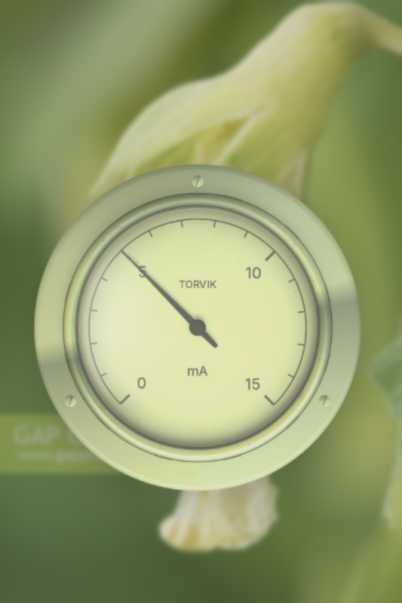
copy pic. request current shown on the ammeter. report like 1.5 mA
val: 5 mA
